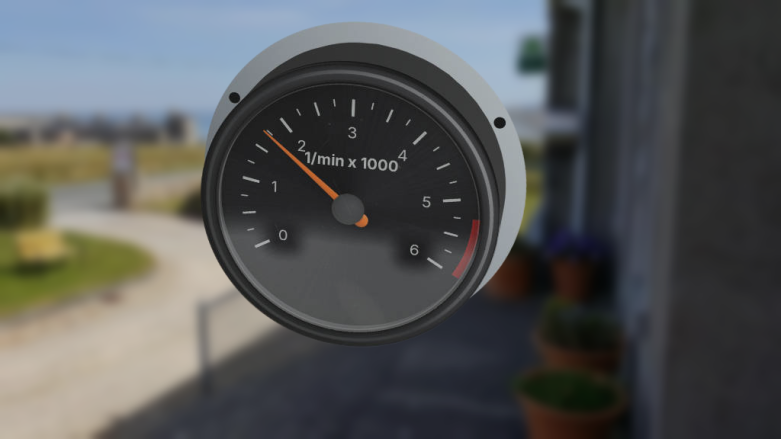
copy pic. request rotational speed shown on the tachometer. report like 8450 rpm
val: 1750 rpm
